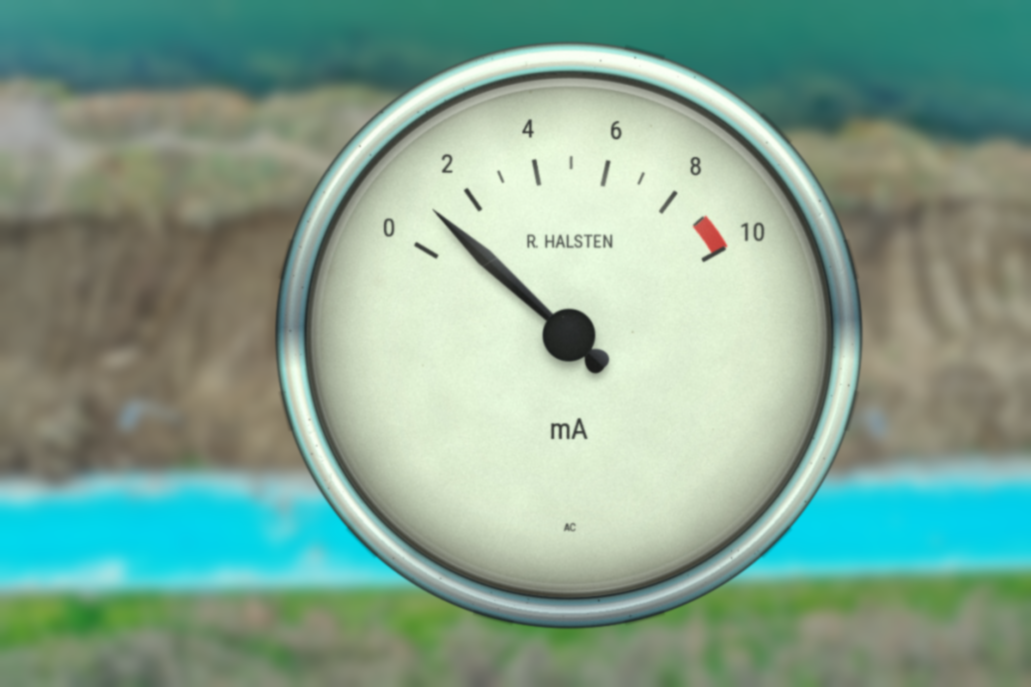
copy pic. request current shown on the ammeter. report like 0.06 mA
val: 1 mA
